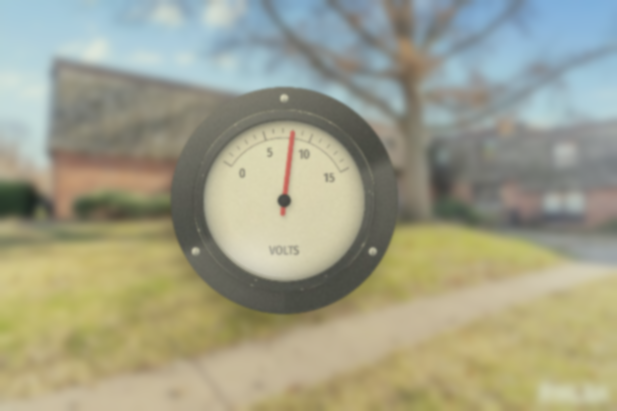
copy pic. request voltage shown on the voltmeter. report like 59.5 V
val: 8 V
